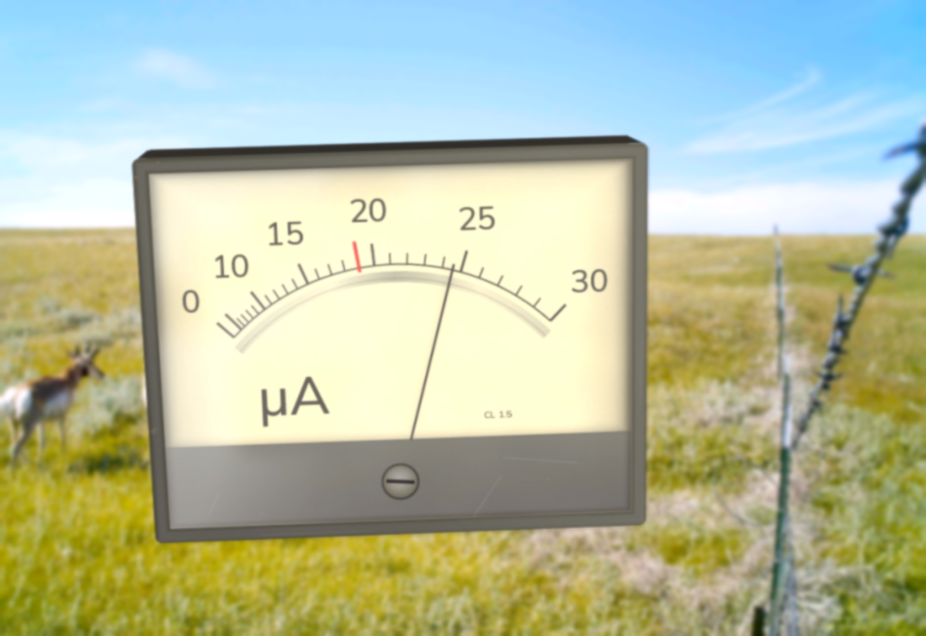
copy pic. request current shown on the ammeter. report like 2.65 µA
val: 24.5 µA
